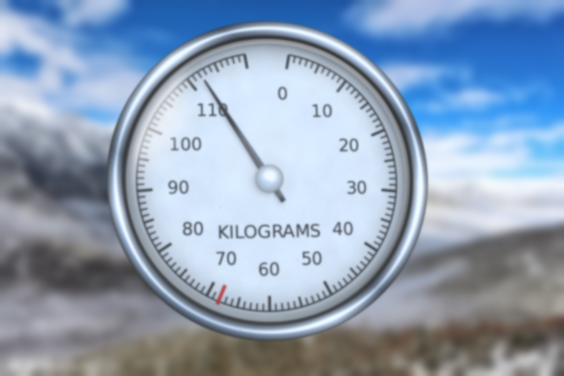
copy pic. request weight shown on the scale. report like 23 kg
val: 112 kg
